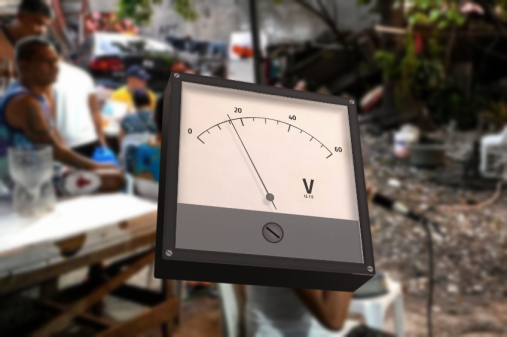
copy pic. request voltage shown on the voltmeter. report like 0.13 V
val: 15 V
